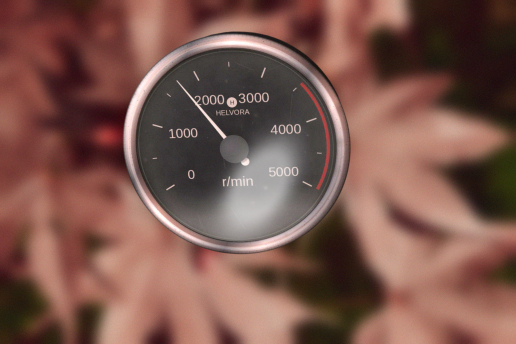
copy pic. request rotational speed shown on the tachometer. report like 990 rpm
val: 1750 rpm
